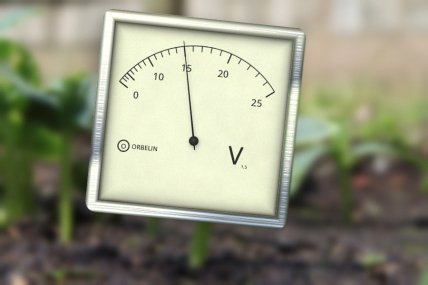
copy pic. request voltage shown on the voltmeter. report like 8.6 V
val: 15 V
